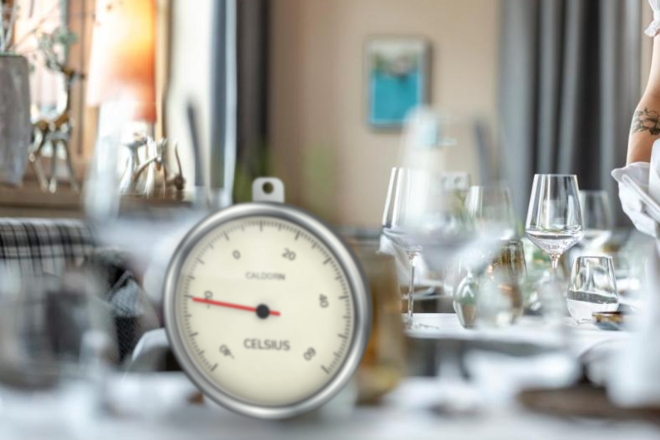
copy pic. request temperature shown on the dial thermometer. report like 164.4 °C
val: -20 °C
